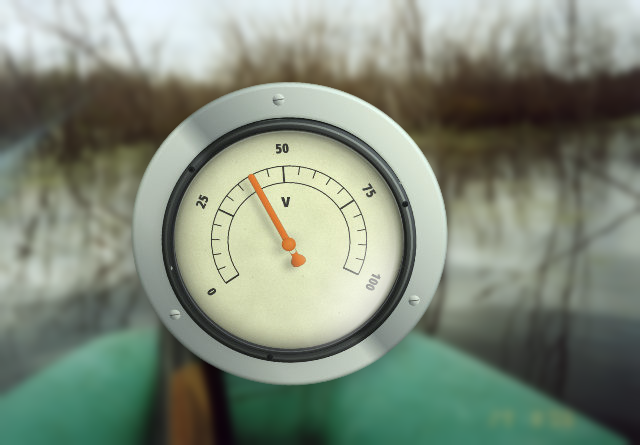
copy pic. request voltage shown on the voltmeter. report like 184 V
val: 40 V
